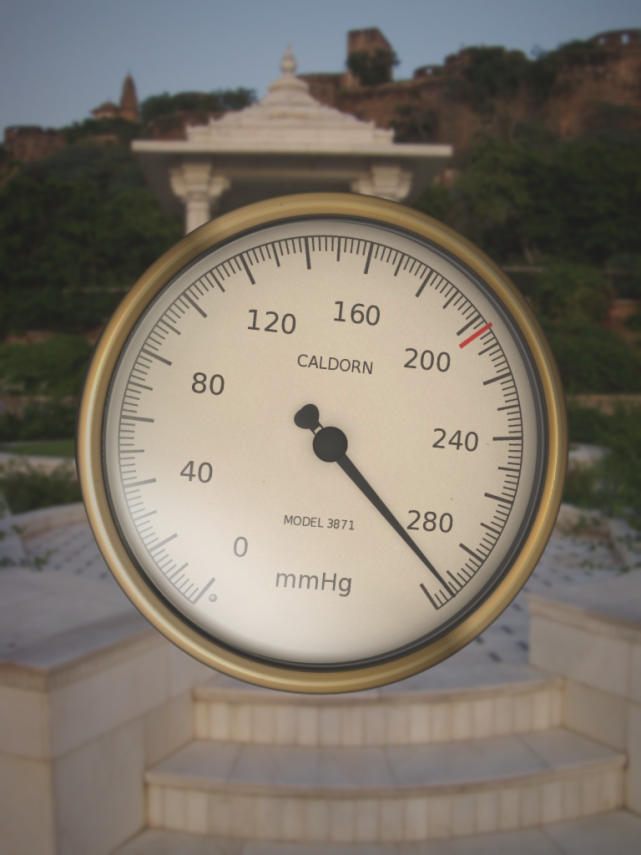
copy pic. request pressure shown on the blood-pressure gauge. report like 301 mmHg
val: 294 mmHg
